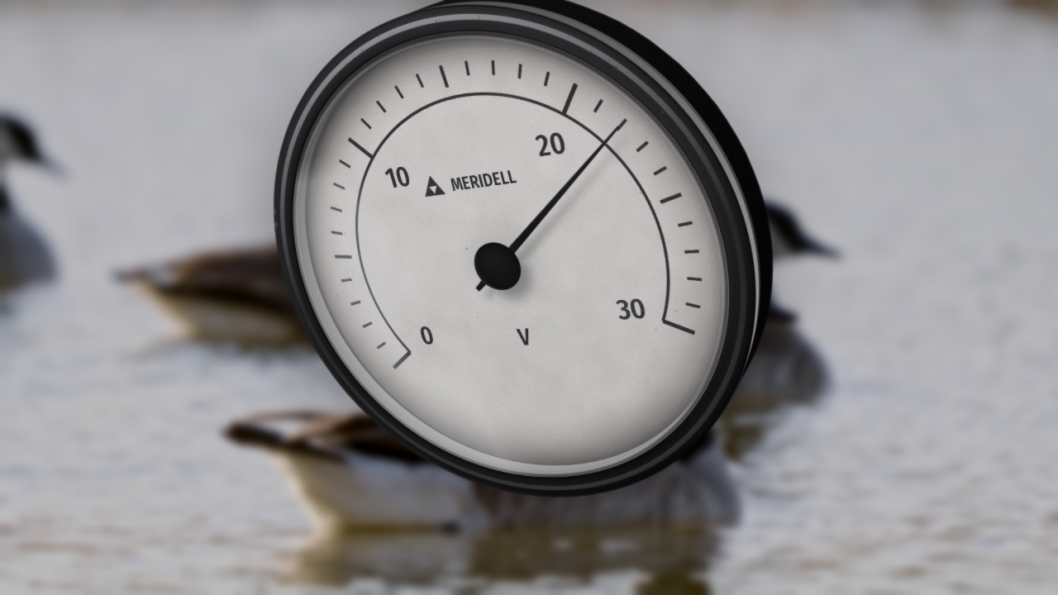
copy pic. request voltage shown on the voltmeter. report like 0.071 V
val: 22 V
